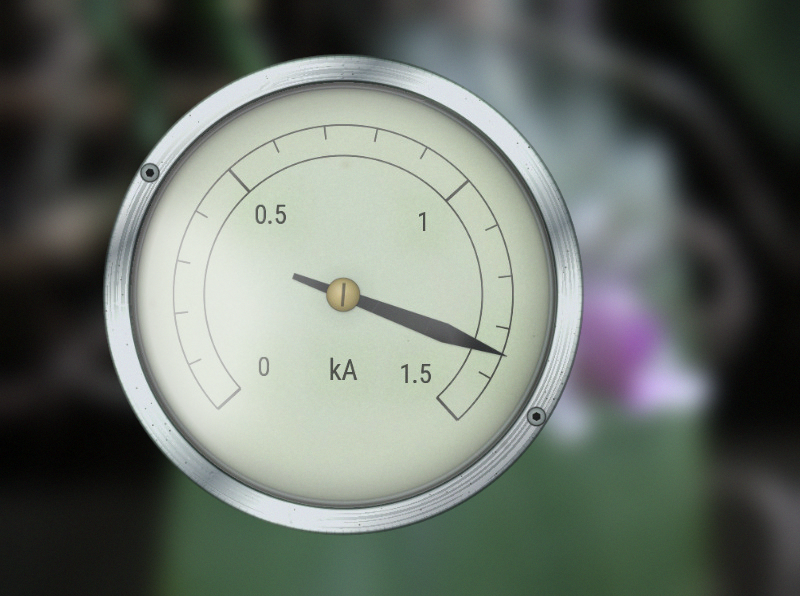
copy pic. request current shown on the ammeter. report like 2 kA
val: 1.35 kA
